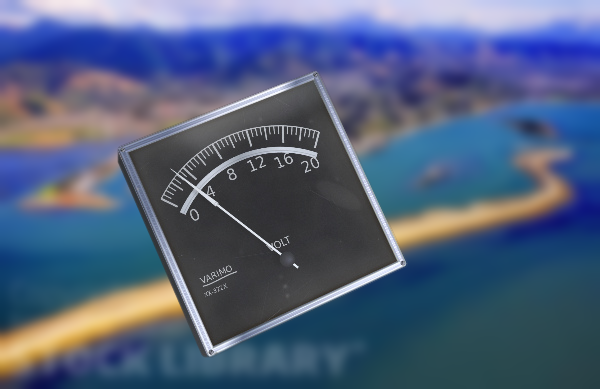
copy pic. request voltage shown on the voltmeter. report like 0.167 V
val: 3 V
